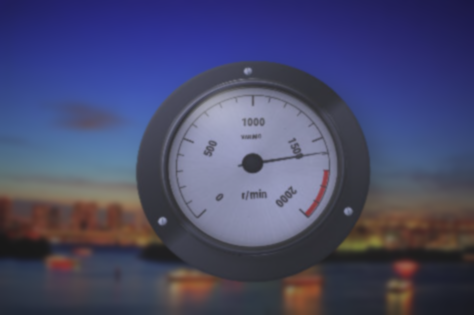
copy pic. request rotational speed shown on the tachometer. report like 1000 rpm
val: 1600 rpm
